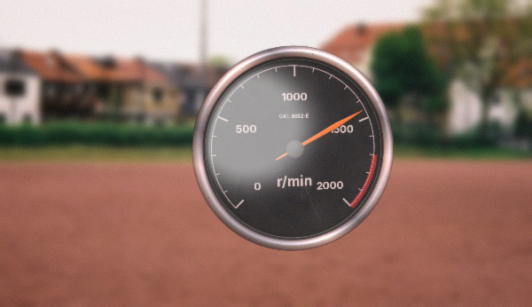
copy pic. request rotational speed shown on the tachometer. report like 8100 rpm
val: 1450 rpm
